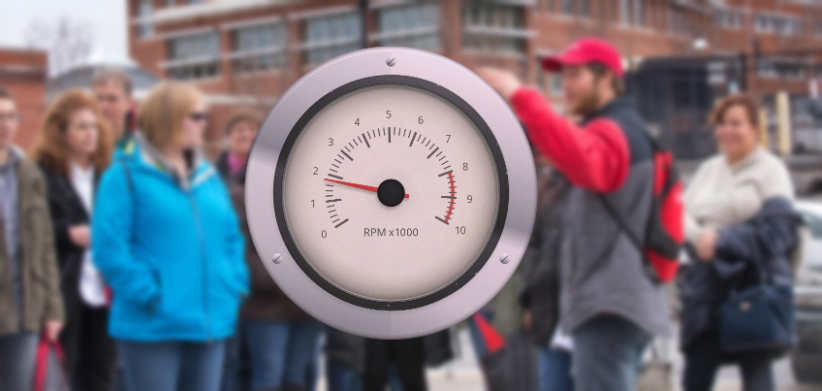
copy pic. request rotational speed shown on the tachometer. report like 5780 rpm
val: 1800 rpm
